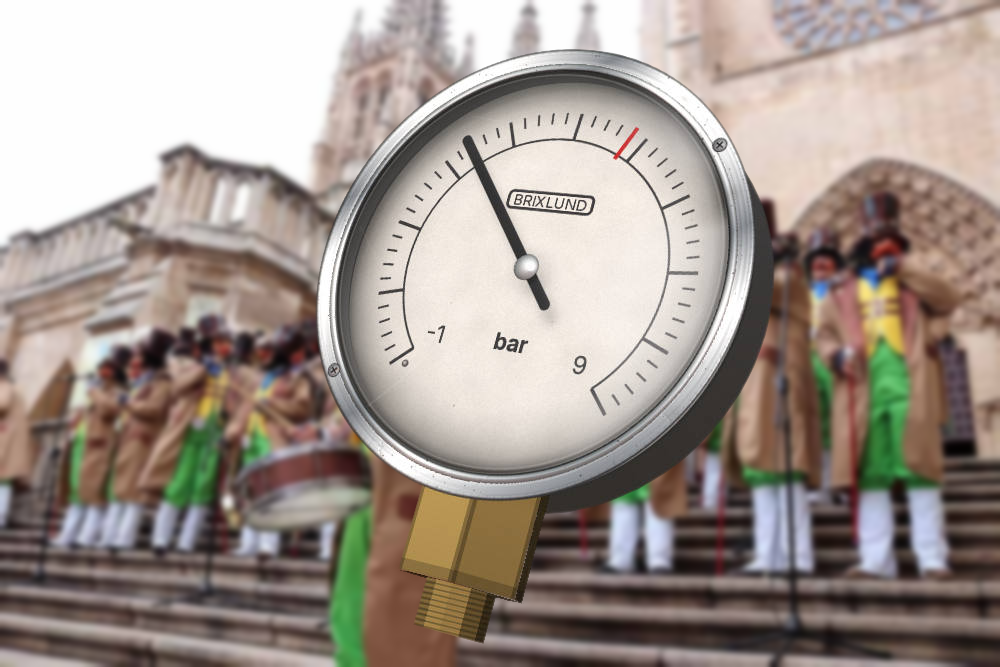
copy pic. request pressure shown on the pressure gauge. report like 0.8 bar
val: 2.4 bar
